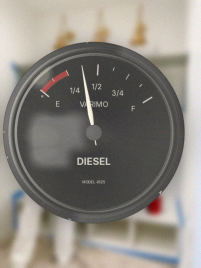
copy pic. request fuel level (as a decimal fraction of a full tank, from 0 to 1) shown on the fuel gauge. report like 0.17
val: 0.375
